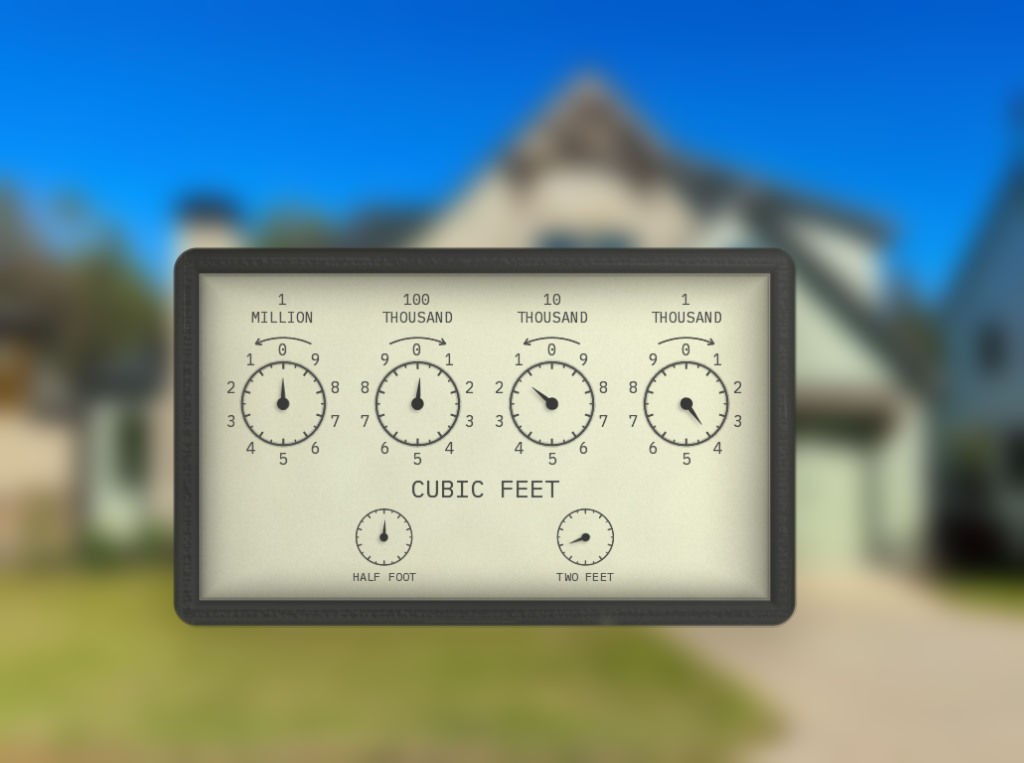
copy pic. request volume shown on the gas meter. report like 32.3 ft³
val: 1400 ft³
